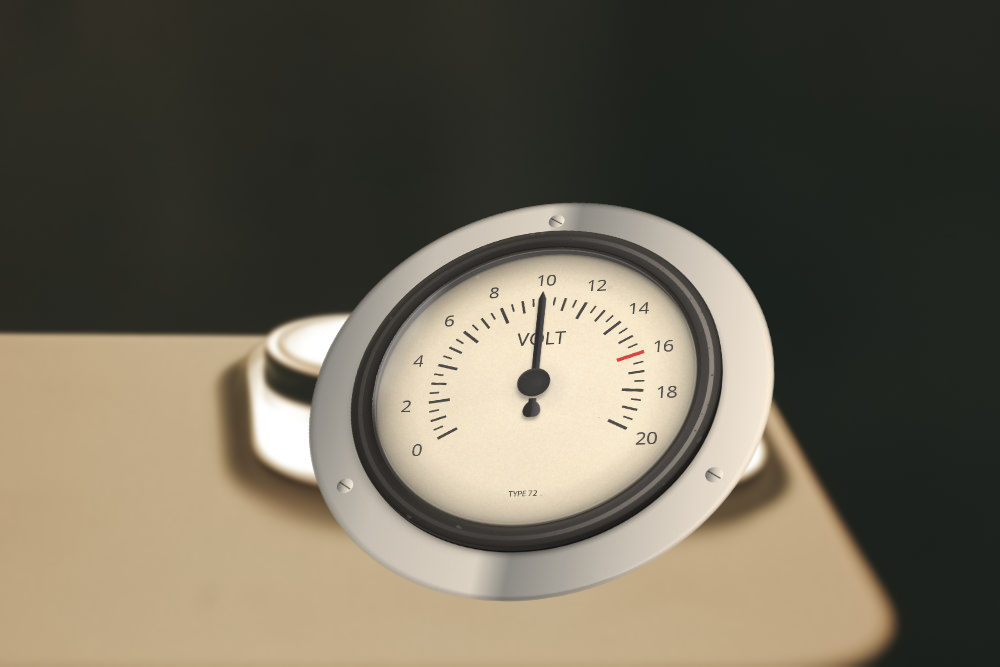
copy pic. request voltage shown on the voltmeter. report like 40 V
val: 10 V
